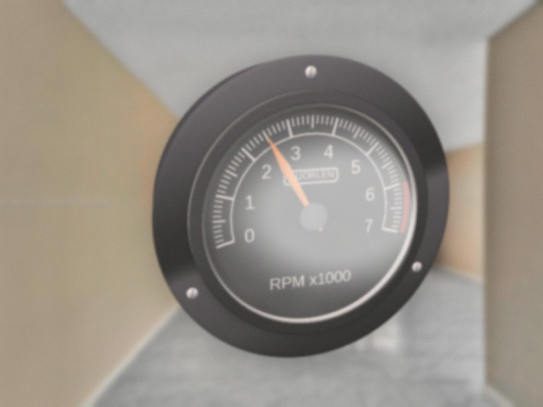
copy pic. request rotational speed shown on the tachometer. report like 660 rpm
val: 2500 rpm
